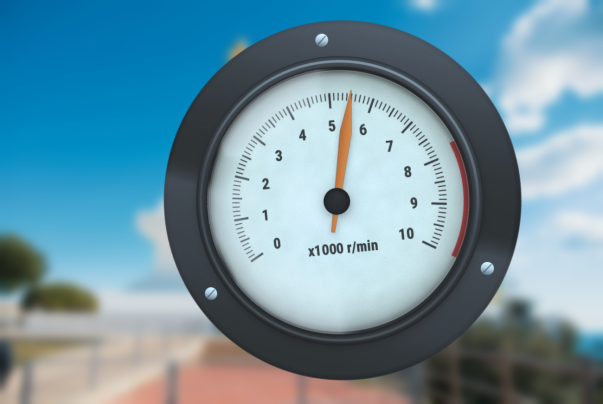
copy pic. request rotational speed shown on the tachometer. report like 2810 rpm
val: 5500 rpm
